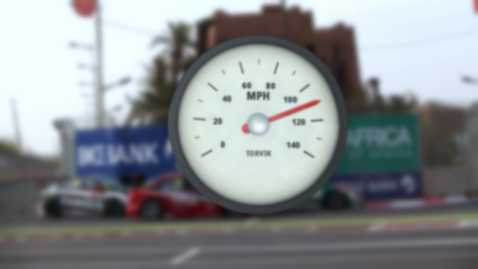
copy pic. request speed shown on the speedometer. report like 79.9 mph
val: 110 mph
